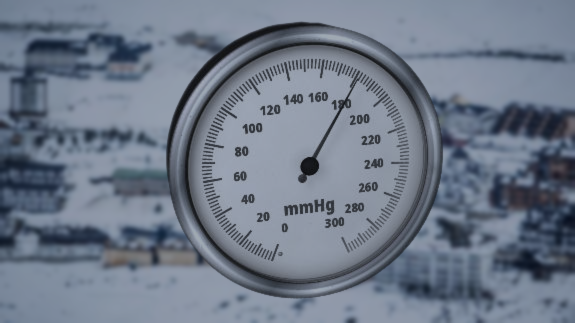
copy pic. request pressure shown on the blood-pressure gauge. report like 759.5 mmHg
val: 180 mmHg
